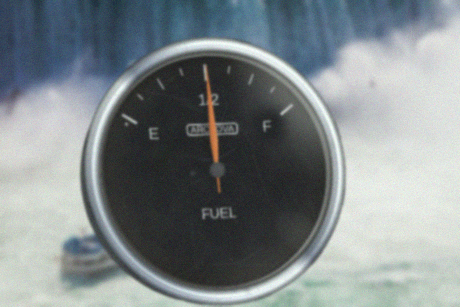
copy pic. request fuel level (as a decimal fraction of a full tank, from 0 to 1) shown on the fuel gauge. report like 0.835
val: 0.5
